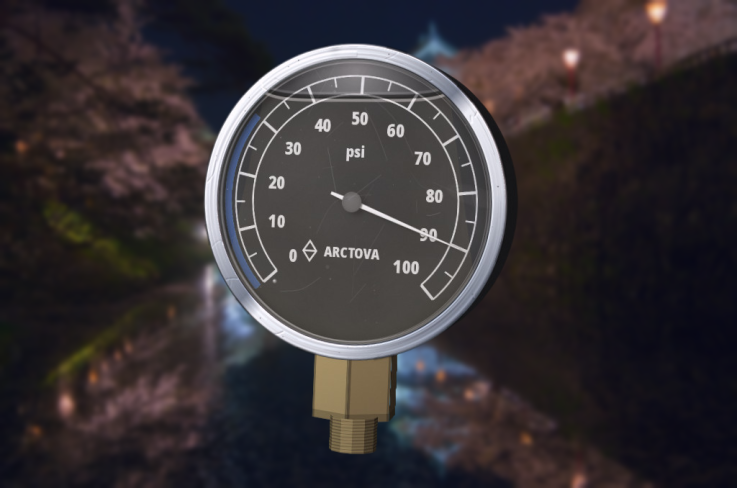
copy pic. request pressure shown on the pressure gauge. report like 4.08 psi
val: 90 psi
